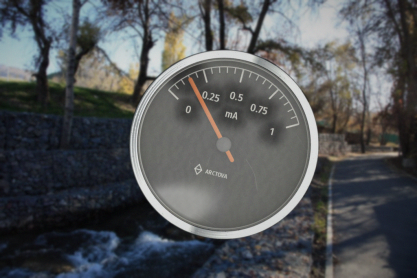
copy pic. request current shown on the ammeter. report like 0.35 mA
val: 0.15 mA
